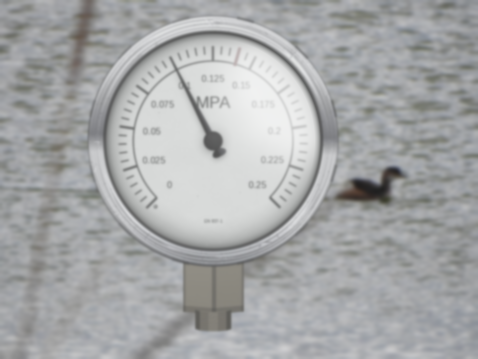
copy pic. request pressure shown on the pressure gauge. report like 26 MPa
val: 0.1 MPa
